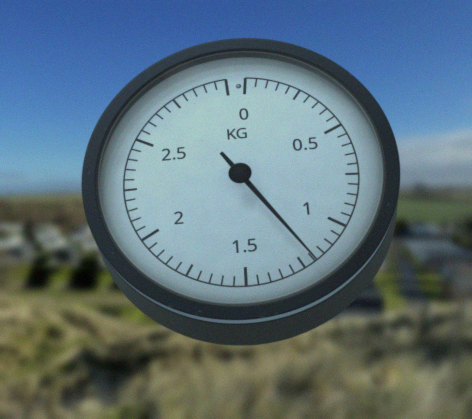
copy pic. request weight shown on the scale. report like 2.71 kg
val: 1.2 kg
